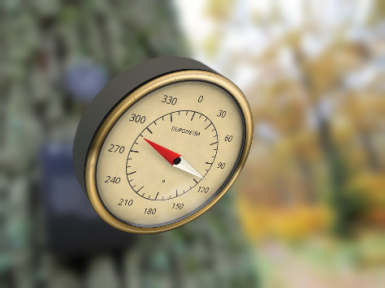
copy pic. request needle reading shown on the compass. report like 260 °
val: 290 °
